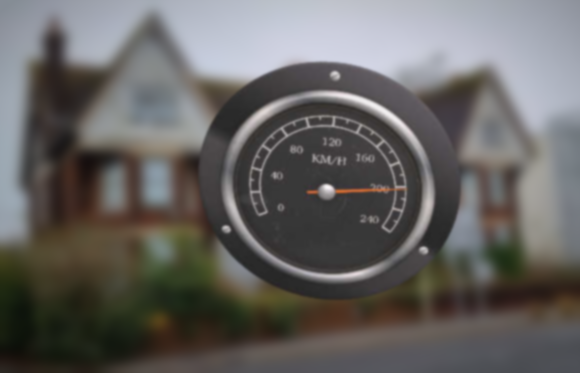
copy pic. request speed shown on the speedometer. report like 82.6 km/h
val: 200 km/h
